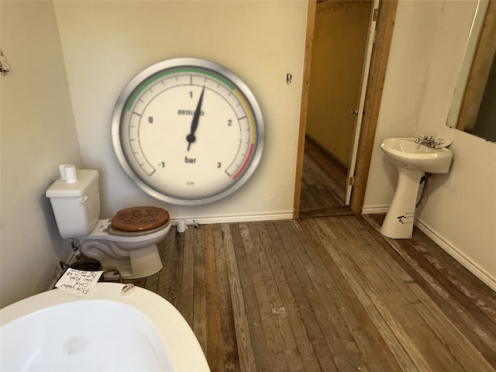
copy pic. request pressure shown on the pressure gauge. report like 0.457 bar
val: 1.2 bar
